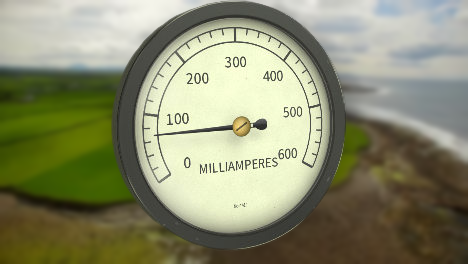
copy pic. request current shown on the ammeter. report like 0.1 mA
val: 70 mA
